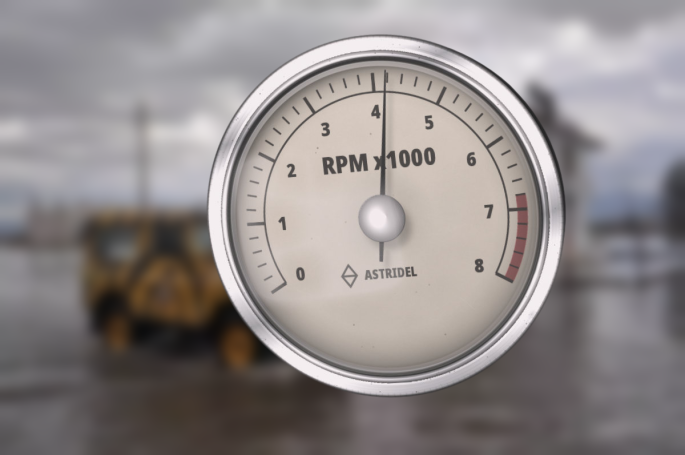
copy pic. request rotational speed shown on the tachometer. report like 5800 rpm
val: 4200 rpm
